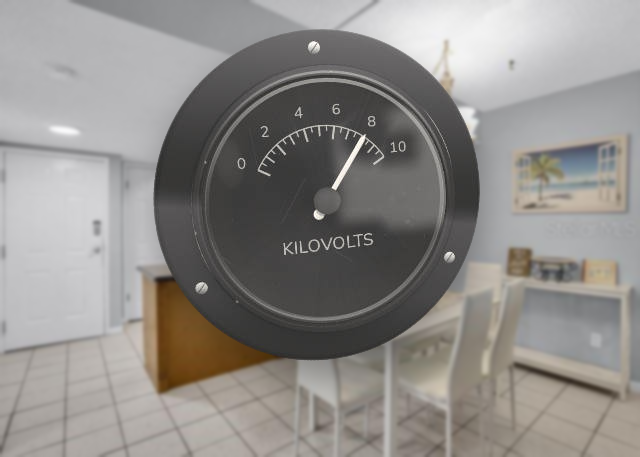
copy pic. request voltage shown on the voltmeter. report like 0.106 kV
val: 8 kV
